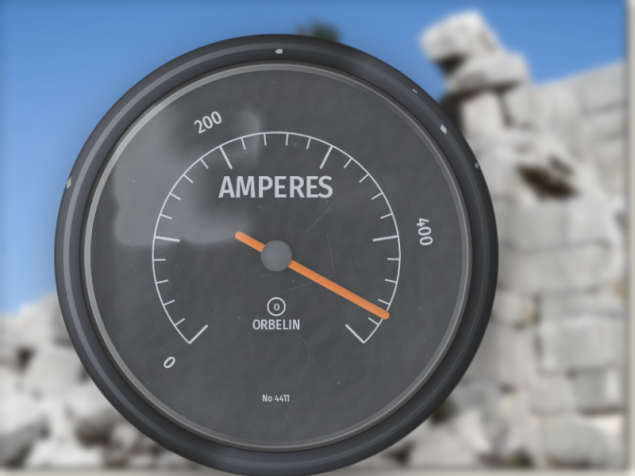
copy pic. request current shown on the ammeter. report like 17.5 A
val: 470 A
